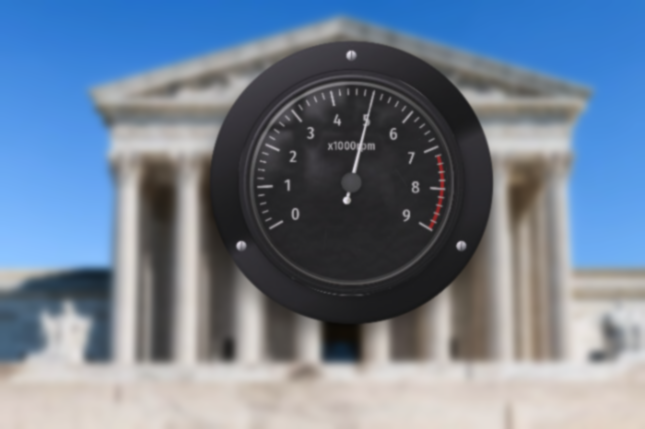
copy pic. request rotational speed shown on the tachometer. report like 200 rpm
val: 5000 rpm
